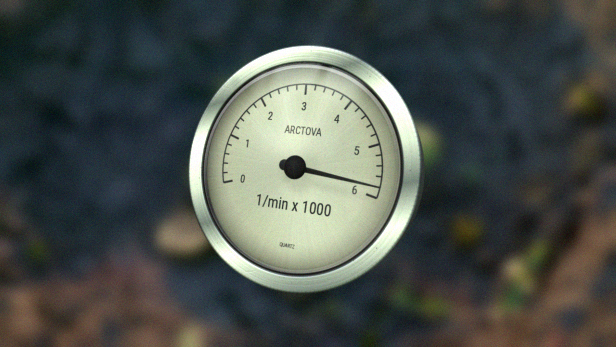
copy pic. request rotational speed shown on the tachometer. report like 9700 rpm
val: 5800 rpm
